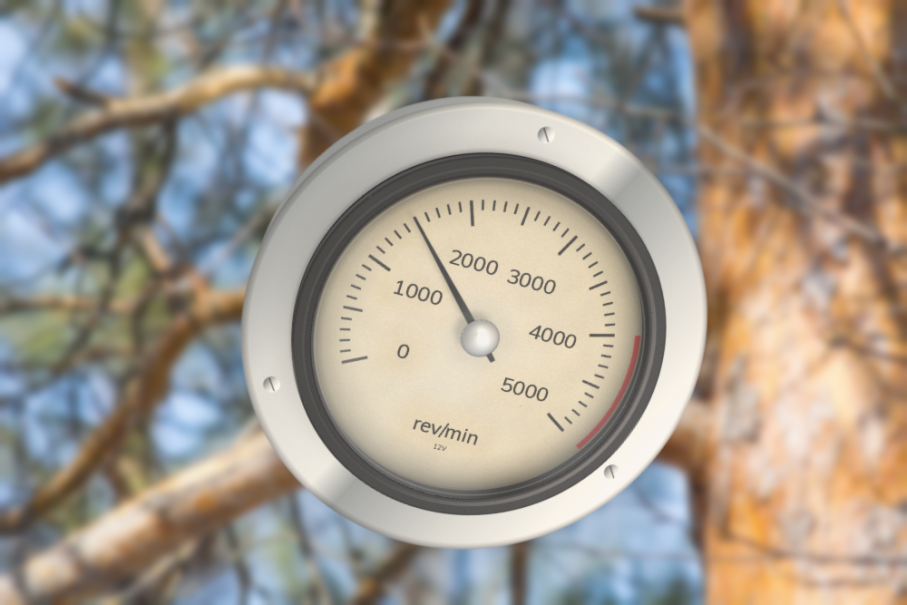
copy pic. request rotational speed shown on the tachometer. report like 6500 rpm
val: 1500 rpm
